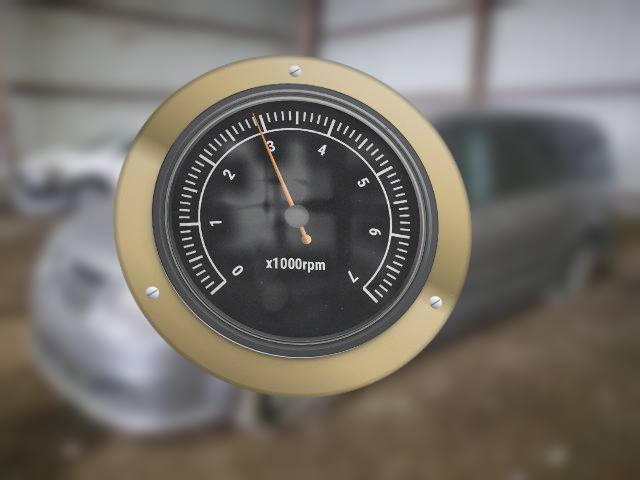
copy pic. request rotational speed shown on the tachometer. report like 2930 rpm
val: 2900 rpm
